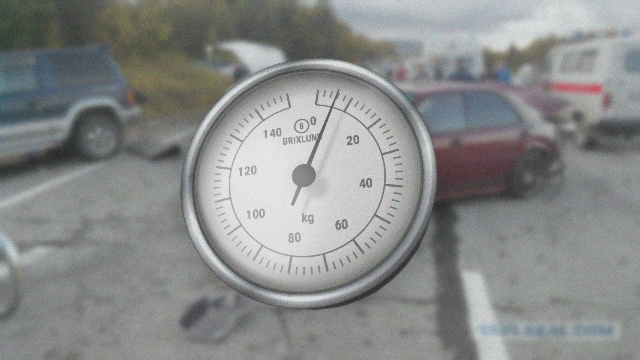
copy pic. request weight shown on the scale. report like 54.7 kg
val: 6 kg
